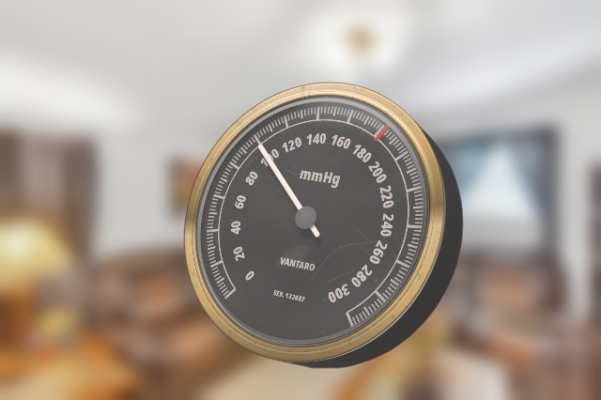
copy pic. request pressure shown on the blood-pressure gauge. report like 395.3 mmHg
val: 100 mmHg
